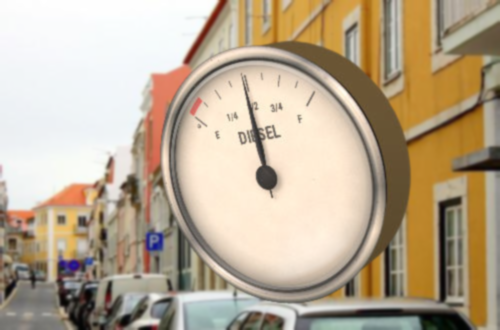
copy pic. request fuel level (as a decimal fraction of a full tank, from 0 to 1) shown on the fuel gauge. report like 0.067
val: 0.5
